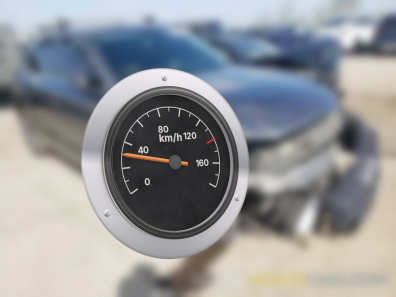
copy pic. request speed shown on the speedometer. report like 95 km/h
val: 30 km/h
